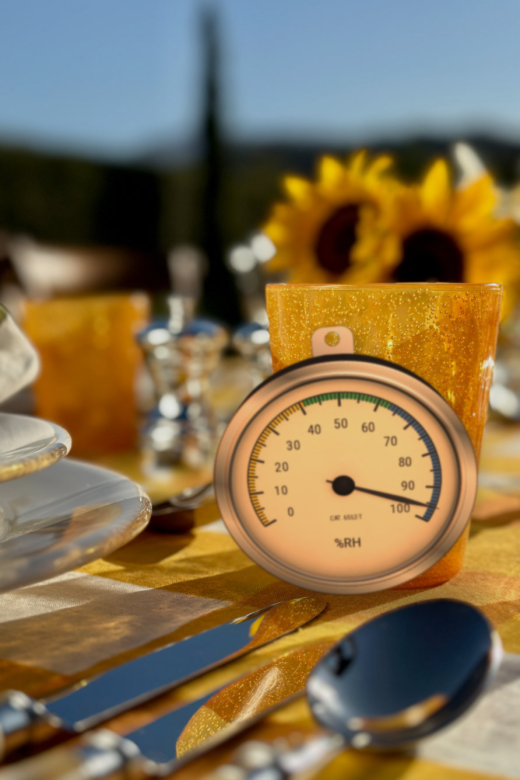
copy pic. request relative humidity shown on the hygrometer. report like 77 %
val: 95 %
